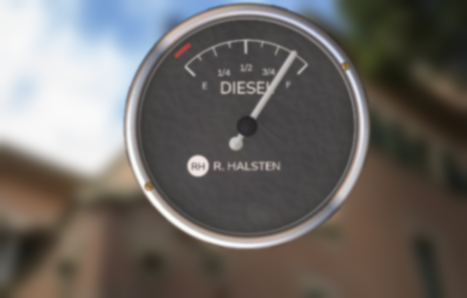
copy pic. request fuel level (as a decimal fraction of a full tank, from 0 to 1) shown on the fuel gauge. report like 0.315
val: 0.875
